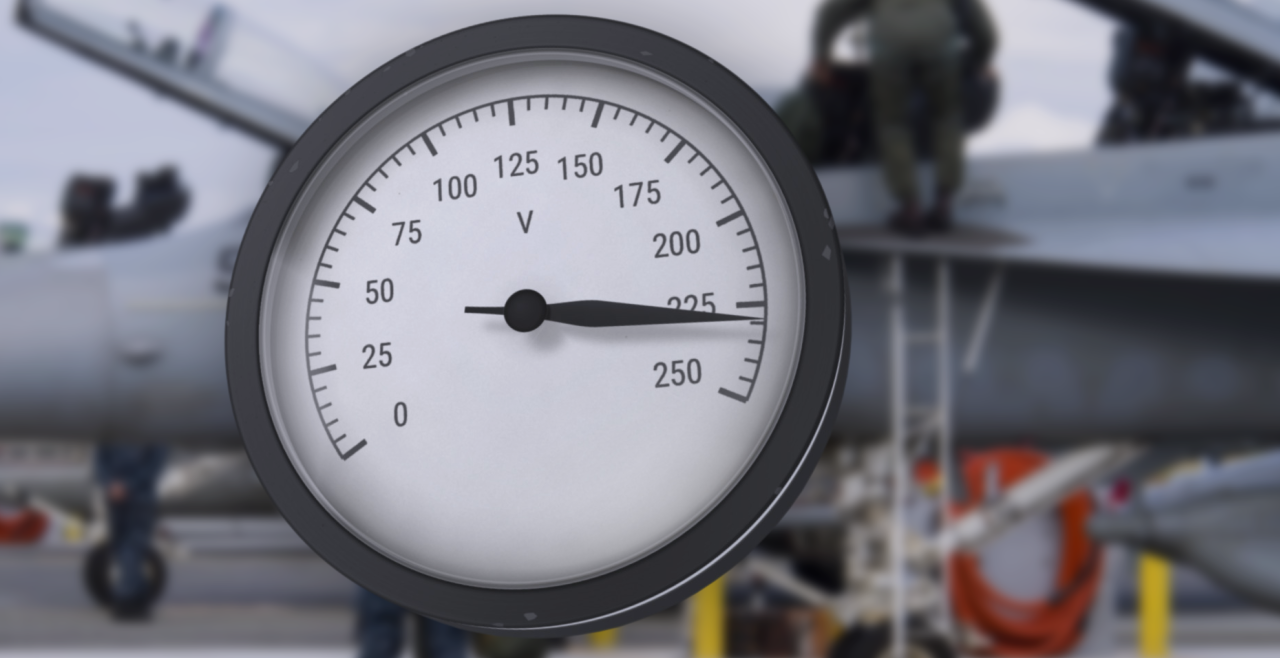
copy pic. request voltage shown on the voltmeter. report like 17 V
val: 230 V
